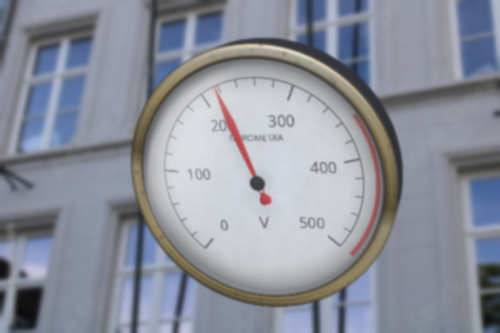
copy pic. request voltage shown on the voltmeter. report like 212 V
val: 220 V
